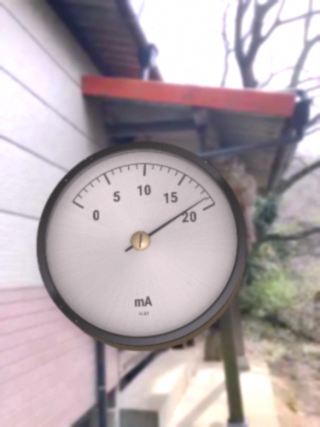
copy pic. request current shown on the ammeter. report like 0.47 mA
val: 19 mA
